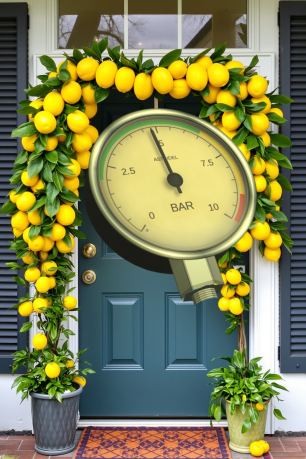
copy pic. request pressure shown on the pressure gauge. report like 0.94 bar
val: 4.75 bar
